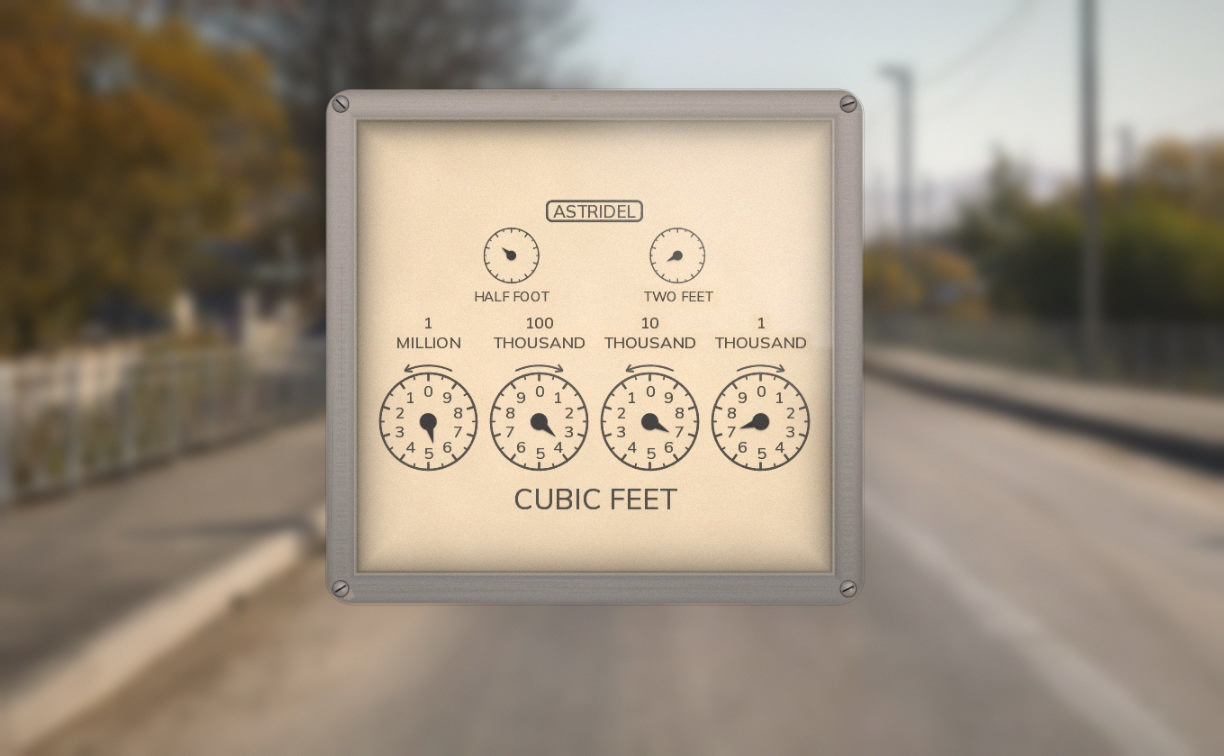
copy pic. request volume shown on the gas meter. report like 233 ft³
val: 536700 ft³
